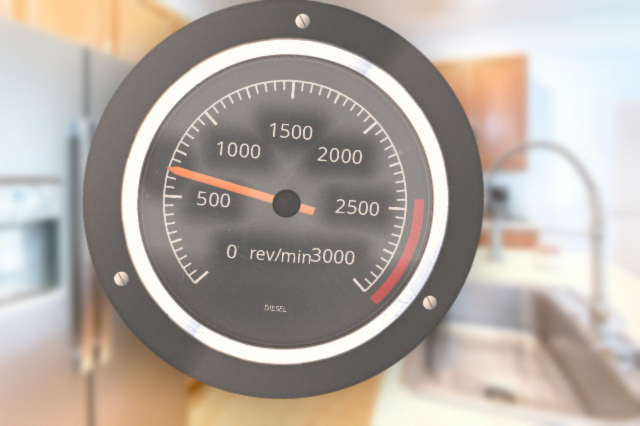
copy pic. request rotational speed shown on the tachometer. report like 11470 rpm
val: 650 rpm
